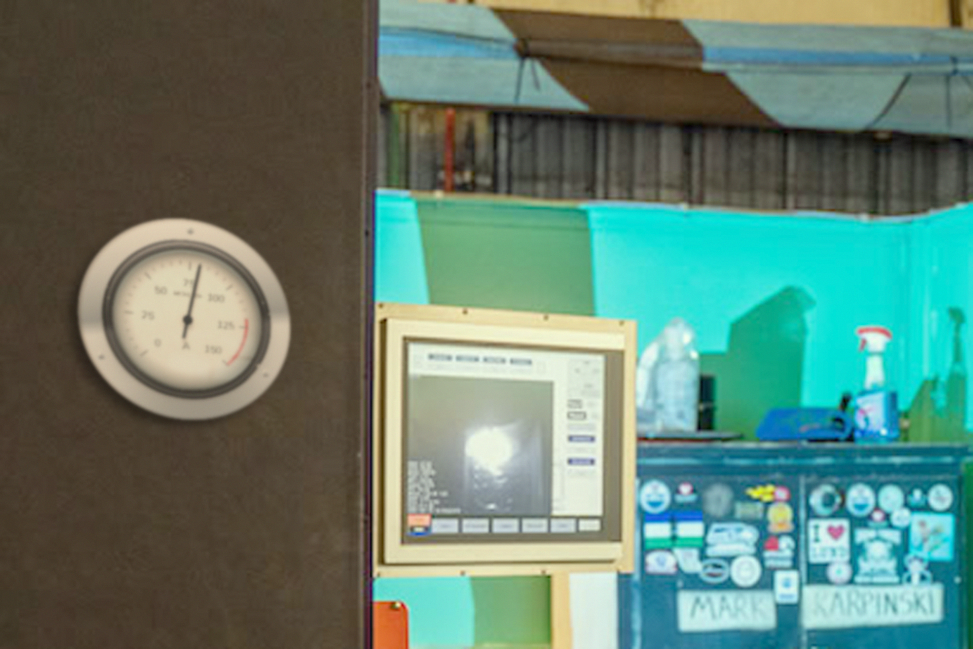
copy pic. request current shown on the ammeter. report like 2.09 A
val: 80 A
